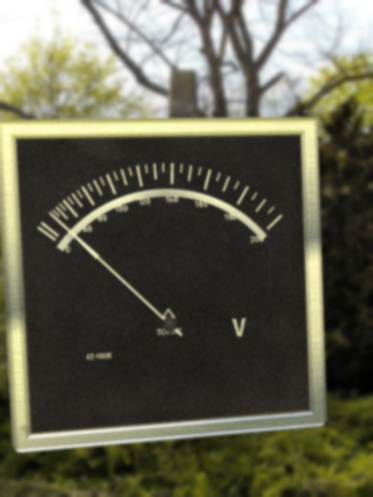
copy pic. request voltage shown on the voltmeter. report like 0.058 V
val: 40 V
